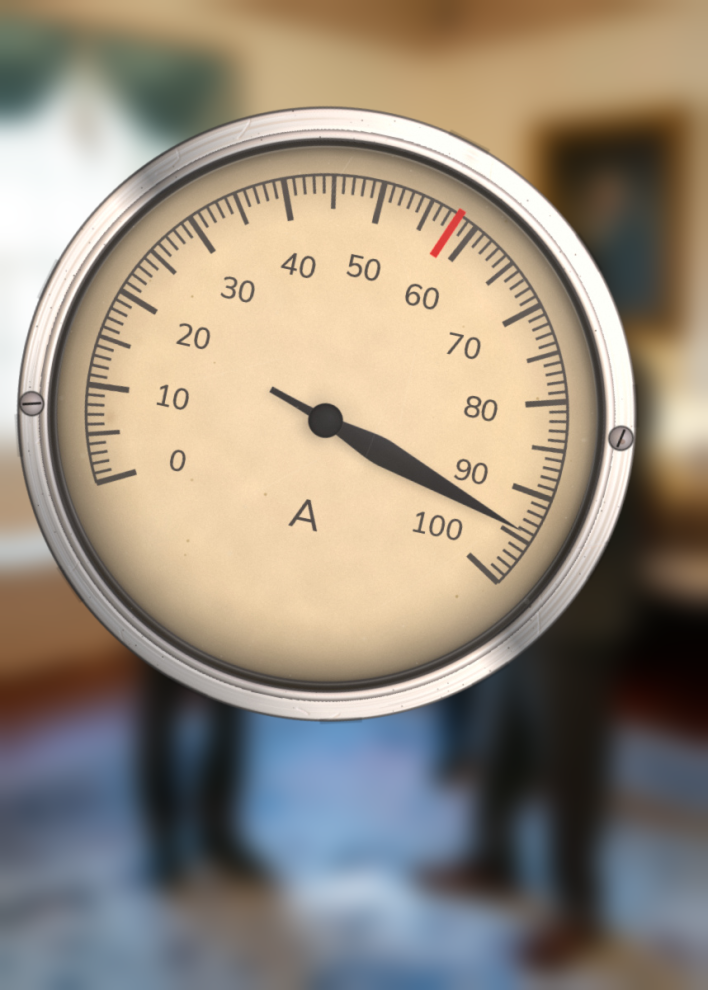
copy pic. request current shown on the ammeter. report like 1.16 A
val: 94 A
